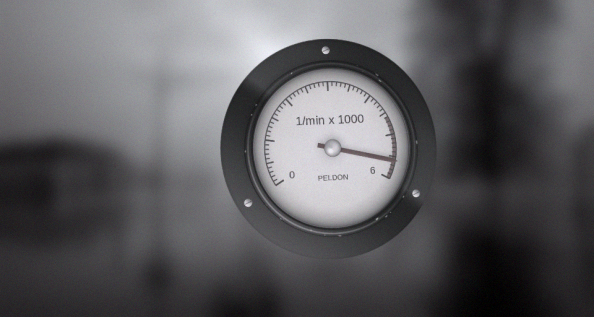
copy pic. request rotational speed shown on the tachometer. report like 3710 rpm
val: 5600 rpm
